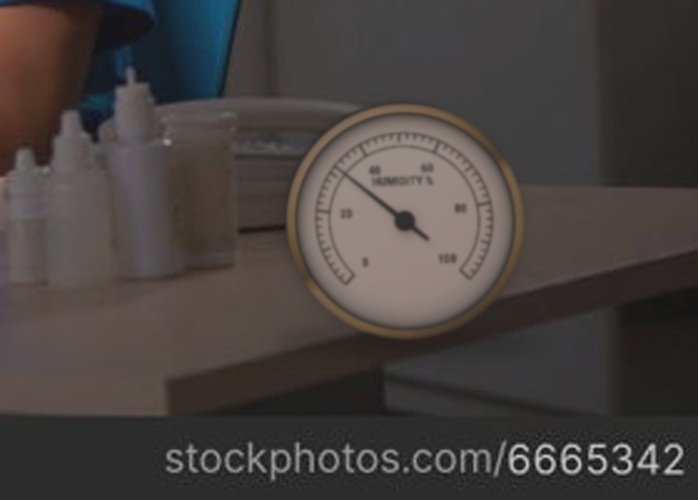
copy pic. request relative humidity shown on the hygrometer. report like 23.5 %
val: 32 %
